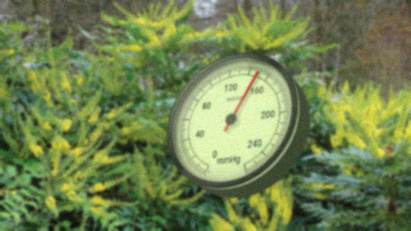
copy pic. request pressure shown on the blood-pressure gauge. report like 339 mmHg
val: 150 mmHg
